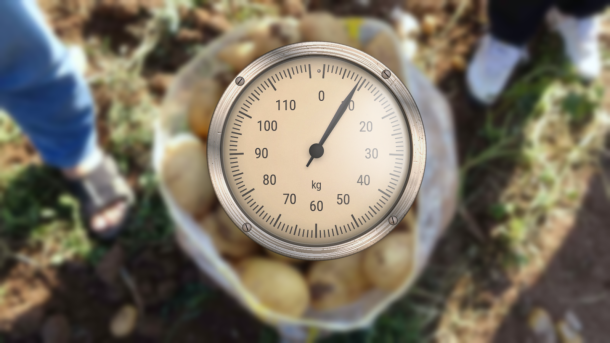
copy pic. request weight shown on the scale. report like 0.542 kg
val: 9 kg
